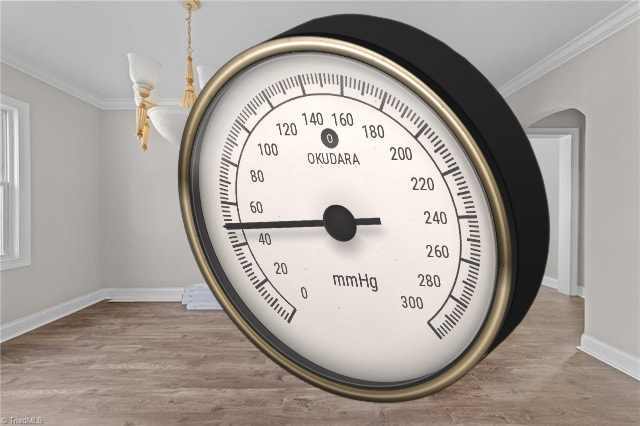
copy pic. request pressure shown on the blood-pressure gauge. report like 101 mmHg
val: 50 mmHg
